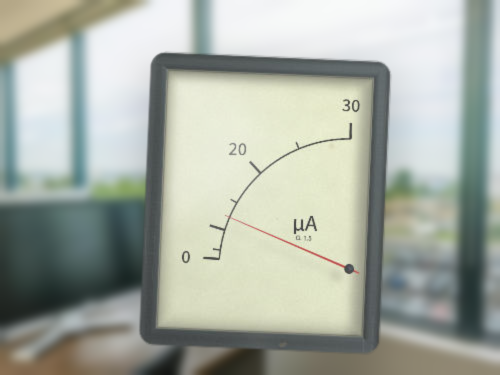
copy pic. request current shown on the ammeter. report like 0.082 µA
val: 12.5 µA
